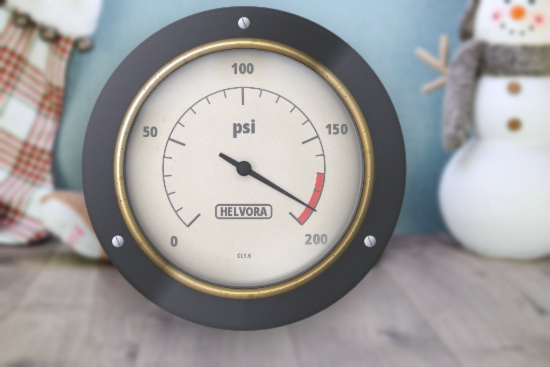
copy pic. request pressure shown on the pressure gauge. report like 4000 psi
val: 190 psi
